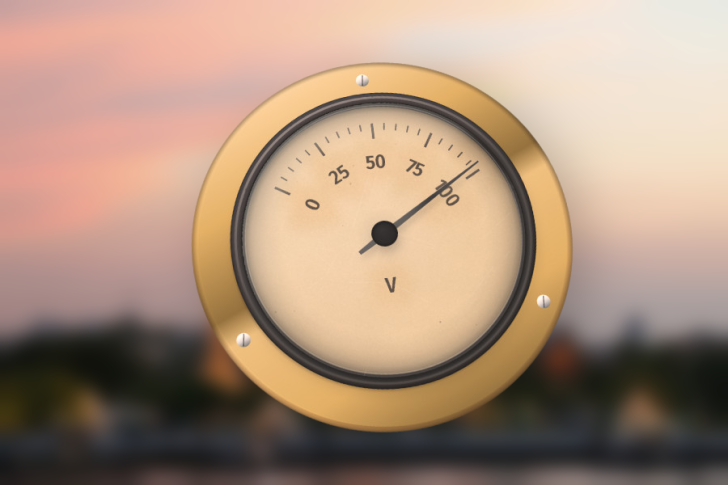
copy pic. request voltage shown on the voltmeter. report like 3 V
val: 97.5 V
